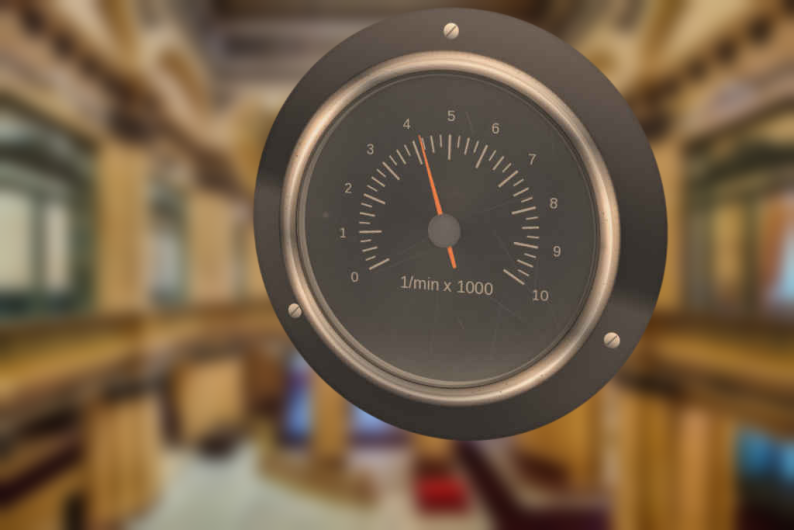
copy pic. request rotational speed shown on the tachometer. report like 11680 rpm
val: 4250 rpm
